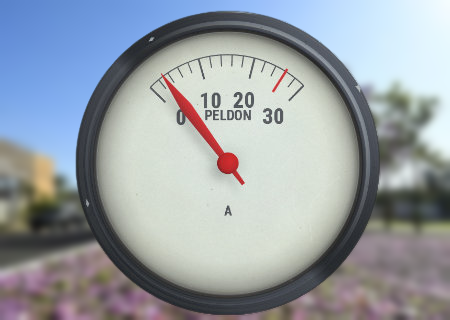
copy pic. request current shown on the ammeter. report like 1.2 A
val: 3 A
